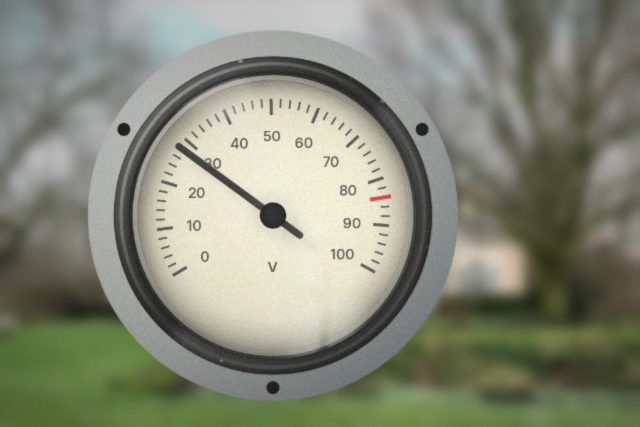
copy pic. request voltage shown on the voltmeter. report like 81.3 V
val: 28 V
